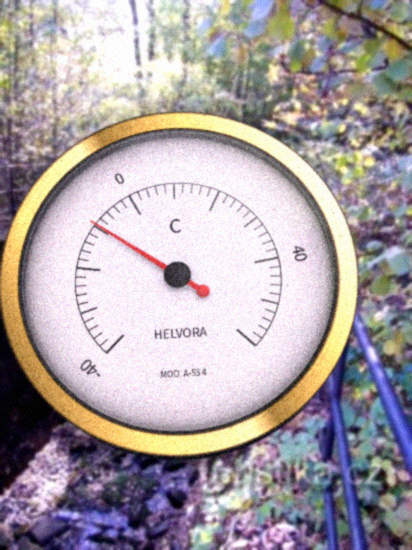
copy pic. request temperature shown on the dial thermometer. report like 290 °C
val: -10 °C
